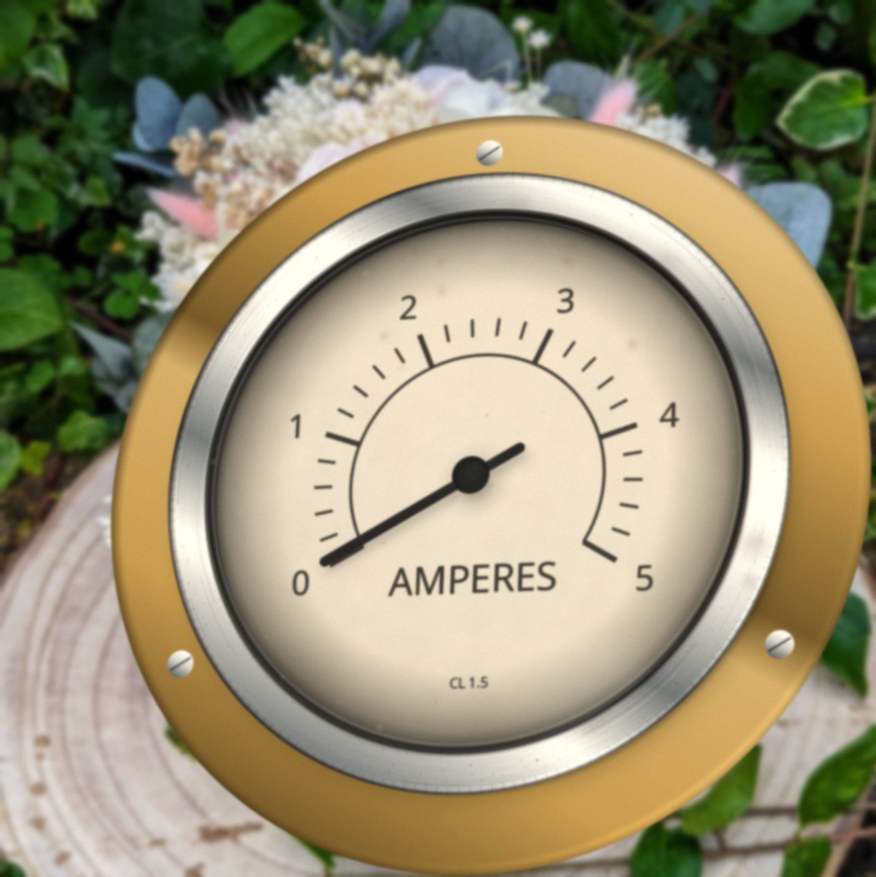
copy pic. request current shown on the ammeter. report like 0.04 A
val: 0 A
